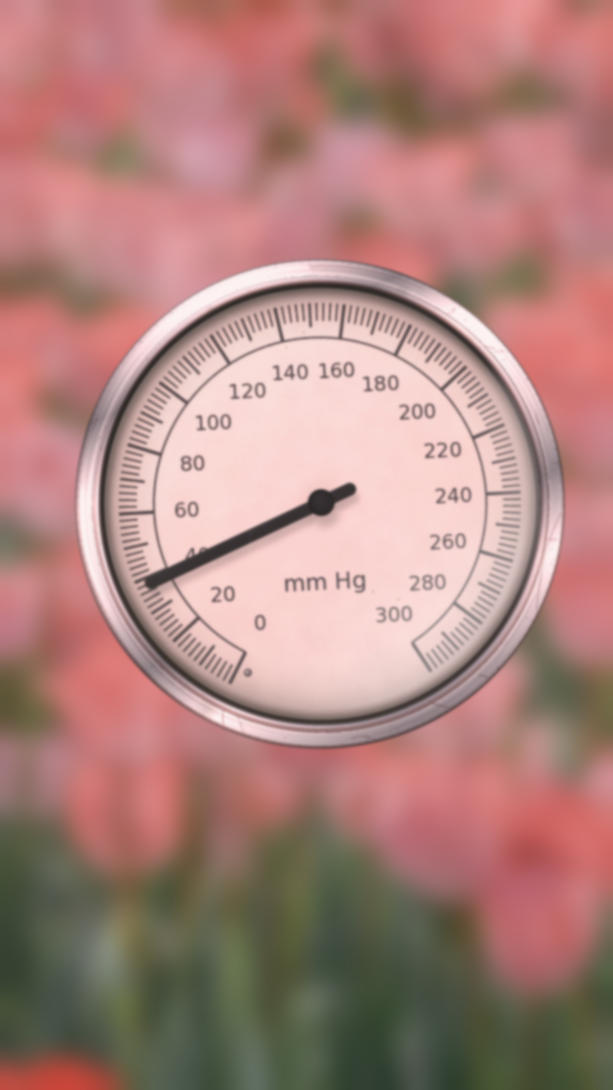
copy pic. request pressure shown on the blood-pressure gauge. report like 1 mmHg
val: 38 mmHg
